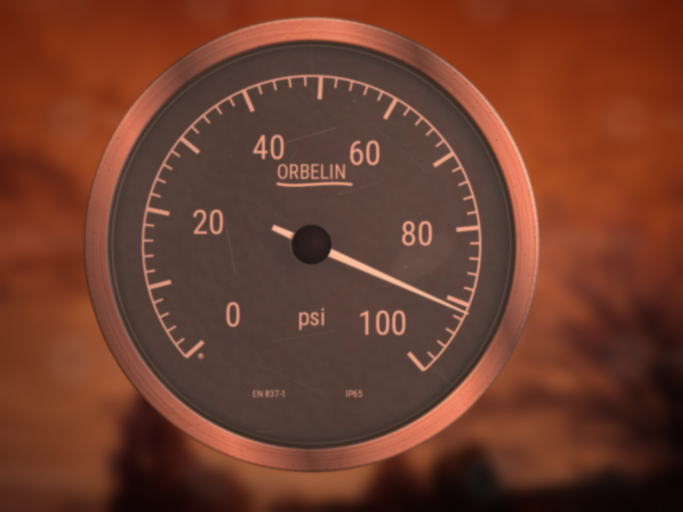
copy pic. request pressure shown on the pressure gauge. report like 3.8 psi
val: 91 psi
